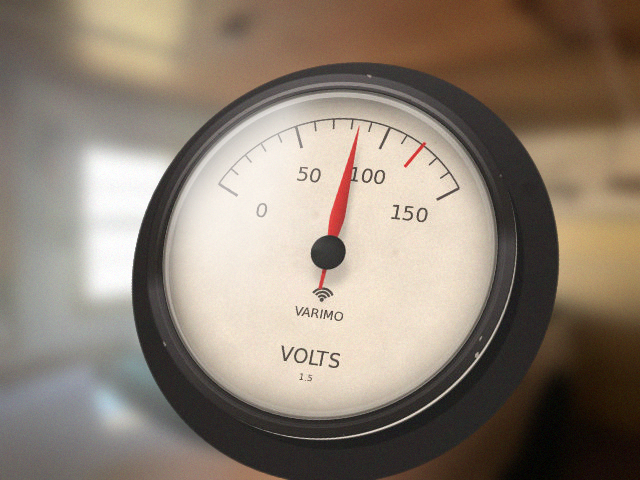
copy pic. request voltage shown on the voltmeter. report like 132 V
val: 85 V
